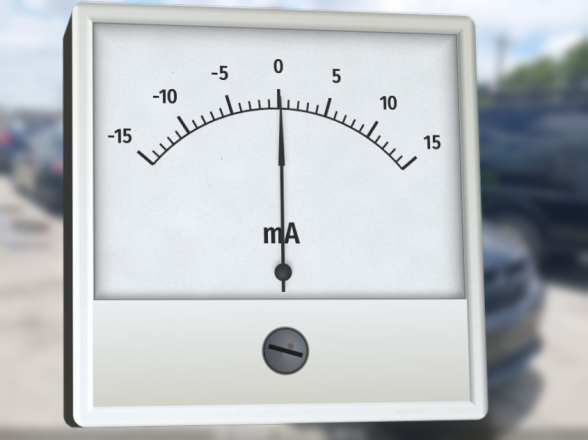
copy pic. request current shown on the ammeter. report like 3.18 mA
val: 0 mA
